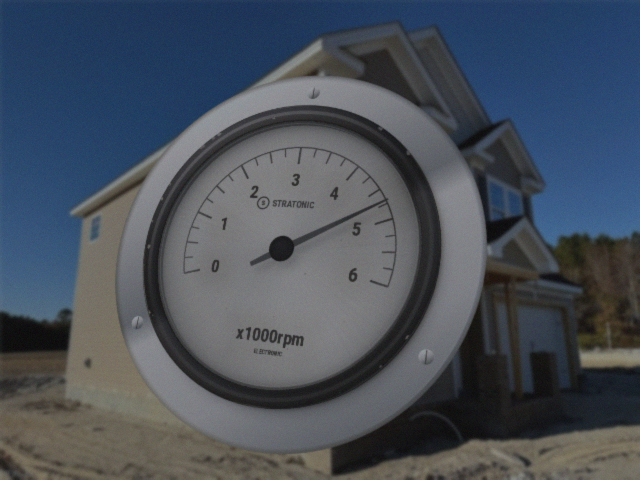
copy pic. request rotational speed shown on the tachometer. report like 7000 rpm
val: 4750 rpm
